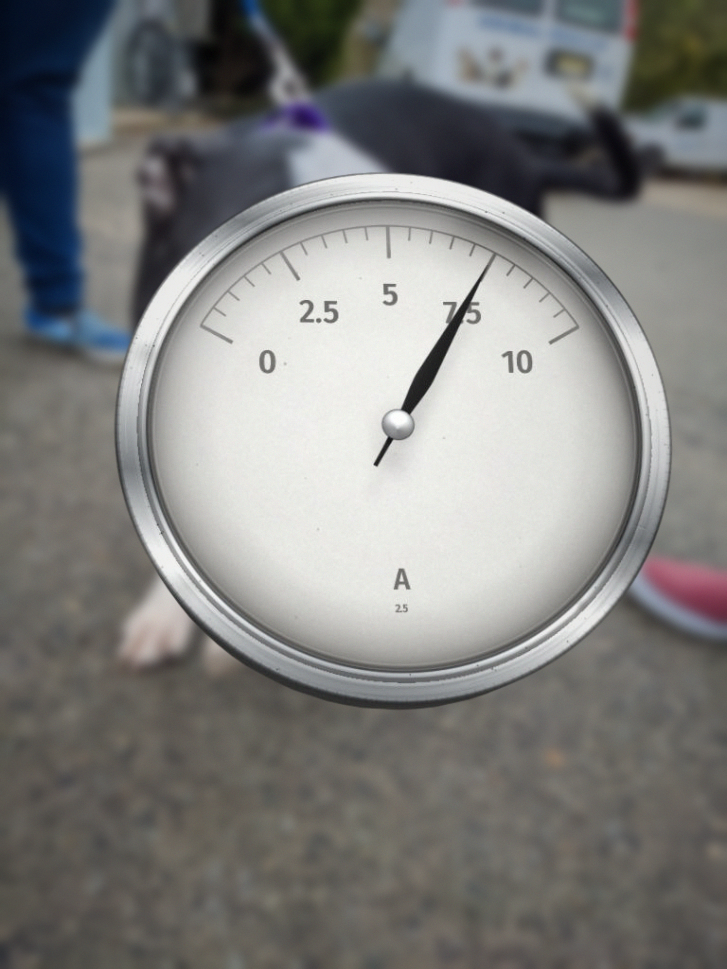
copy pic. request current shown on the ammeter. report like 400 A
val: 7.5 A
